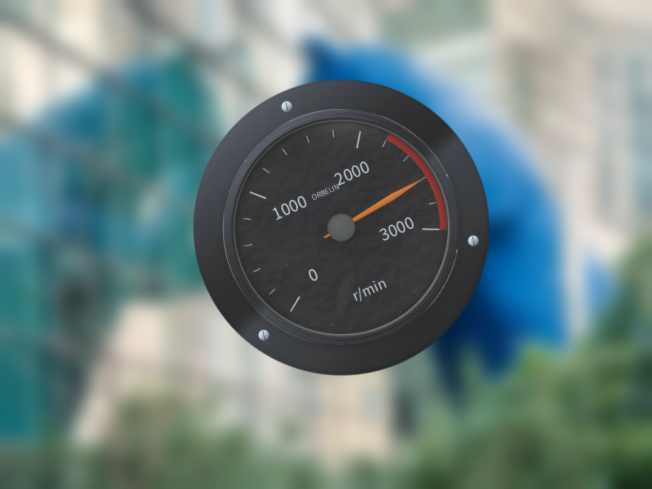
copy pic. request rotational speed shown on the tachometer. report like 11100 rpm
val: 2600 rpm
